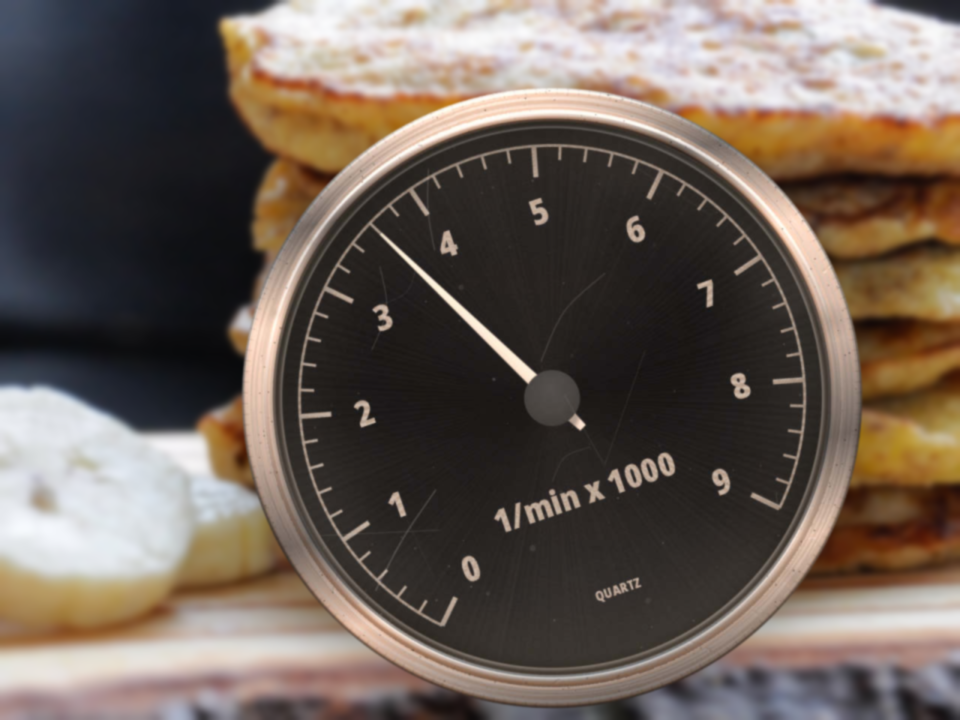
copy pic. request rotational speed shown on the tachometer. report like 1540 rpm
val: 3600 rpm
